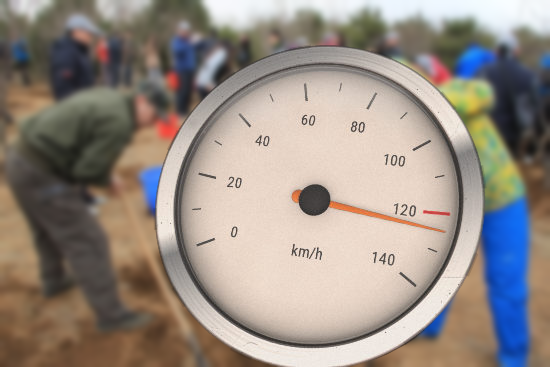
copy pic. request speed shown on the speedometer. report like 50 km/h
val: 125 km/h
